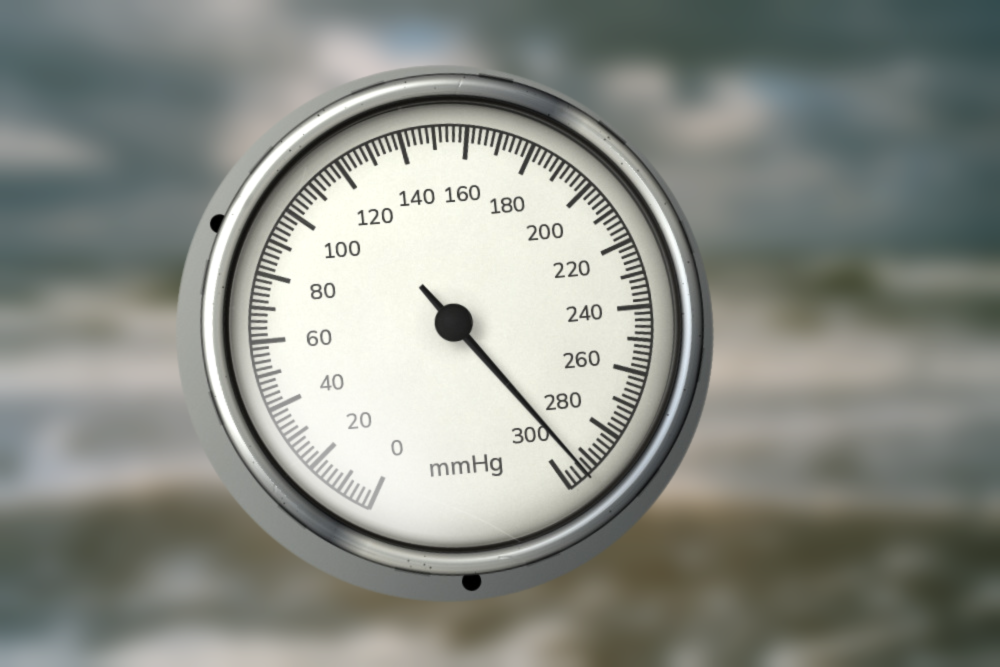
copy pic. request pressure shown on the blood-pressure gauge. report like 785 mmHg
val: 294 mmHg
